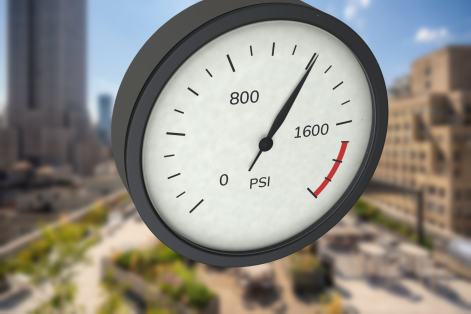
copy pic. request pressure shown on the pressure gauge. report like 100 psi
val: 1200 psi
